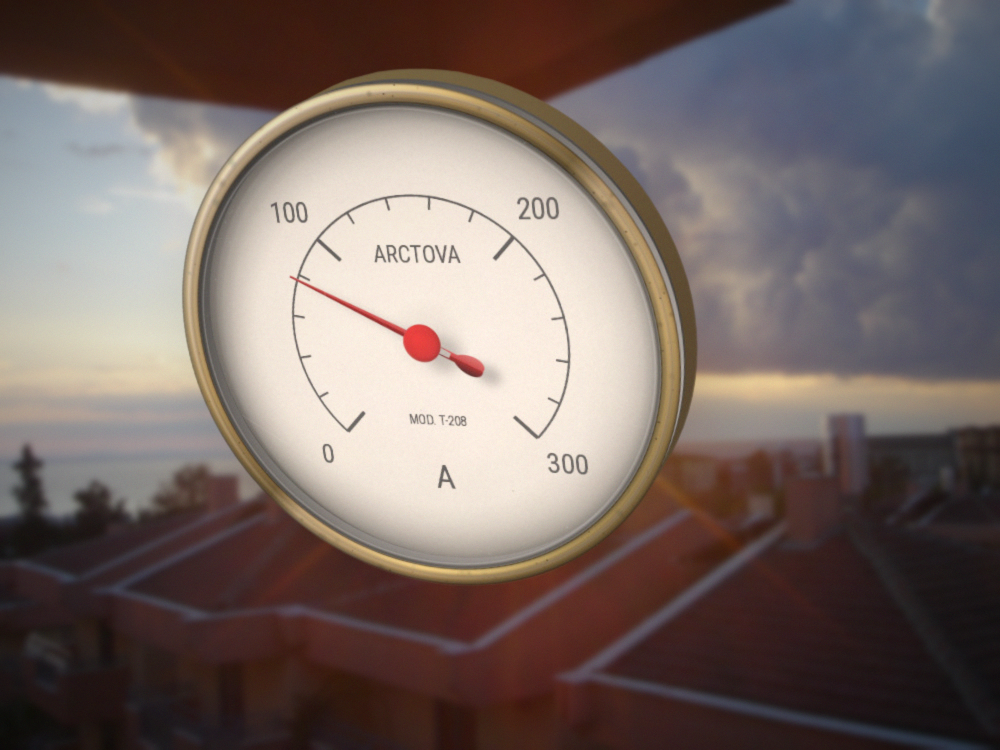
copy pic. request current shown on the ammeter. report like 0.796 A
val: 80 A
